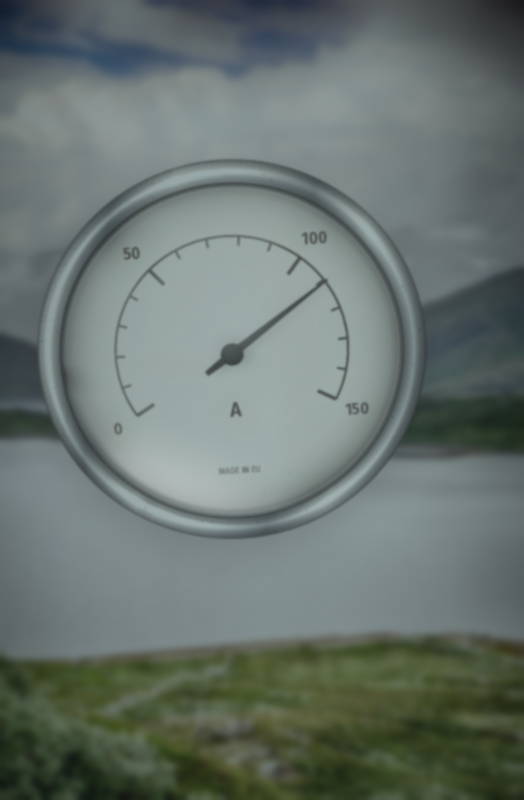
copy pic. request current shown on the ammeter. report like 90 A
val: 110 A
